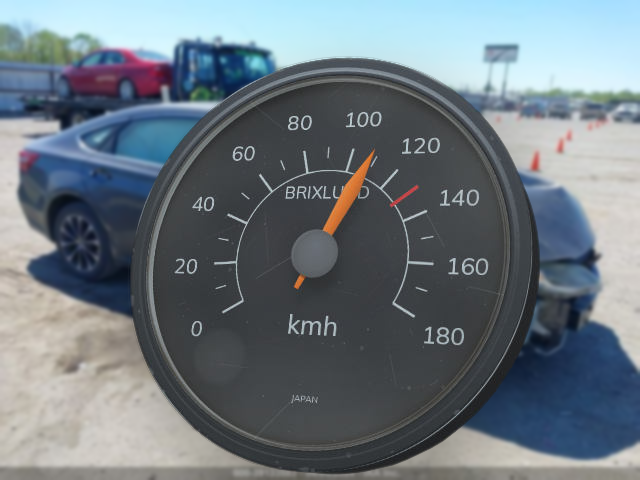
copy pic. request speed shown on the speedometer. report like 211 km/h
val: 110 km/h
